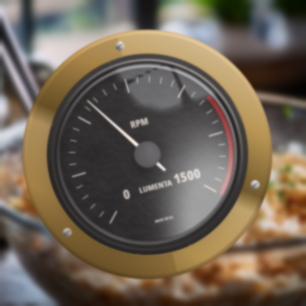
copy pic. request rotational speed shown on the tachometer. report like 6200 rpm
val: 575 rpm
